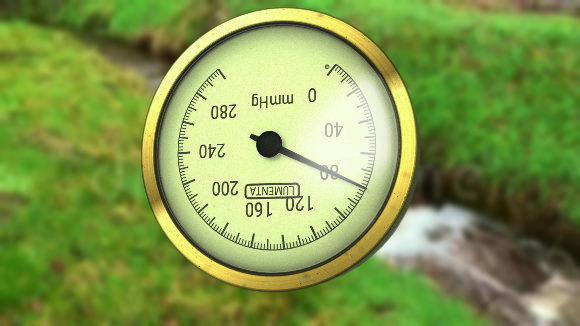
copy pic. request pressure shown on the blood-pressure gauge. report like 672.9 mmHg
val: 80 mmHg
